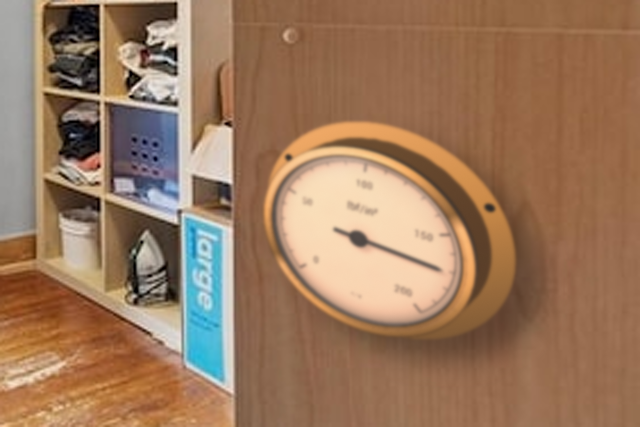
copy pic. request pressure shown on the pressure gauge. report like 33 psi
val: 170 psi
